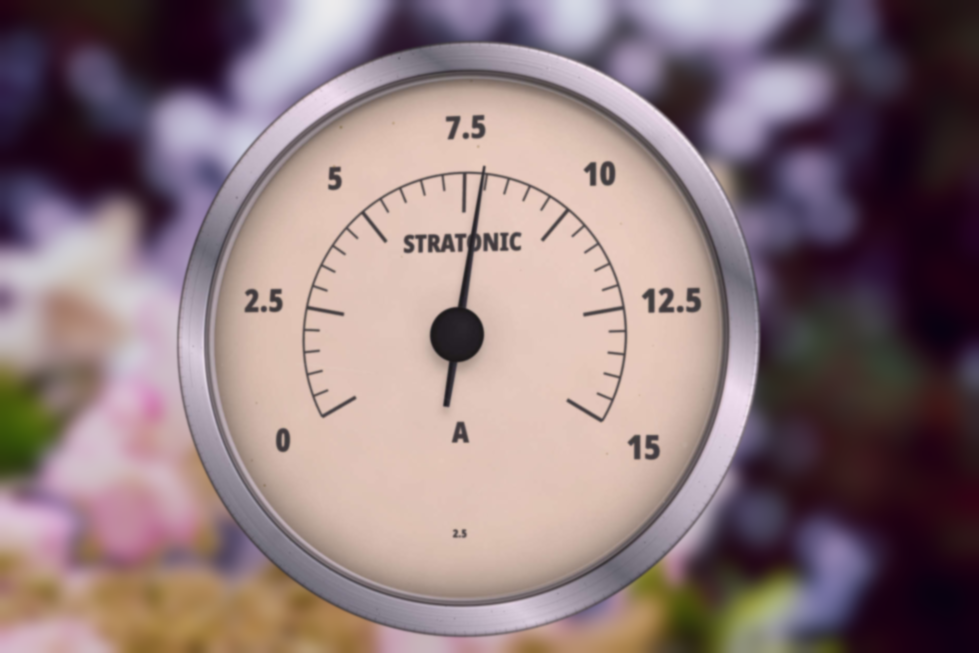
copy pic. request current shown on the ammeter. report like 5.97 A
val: 8 A
